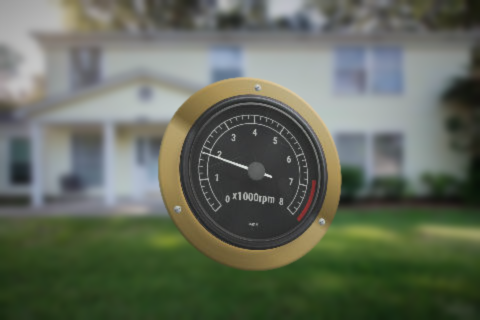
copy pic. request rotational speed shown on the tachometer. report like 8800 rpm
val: 1800 rpm
